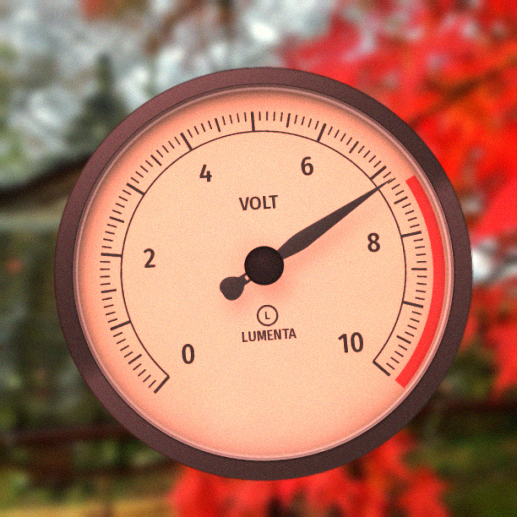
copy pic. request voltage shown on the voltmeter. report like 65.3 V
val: 7.2 V
